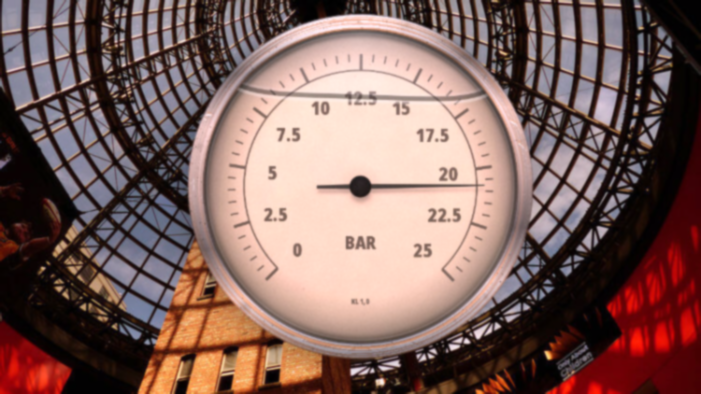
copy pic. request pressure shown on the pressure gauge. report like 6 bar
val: 20.75 bar
